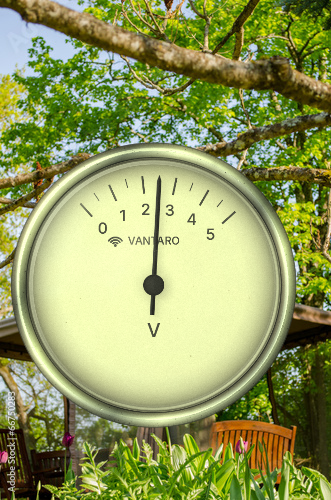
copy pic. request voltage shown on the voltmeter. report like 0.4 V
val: 2.5 V
